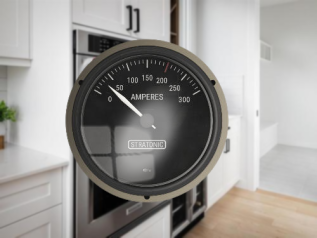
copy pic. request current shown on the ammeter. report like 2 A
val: 30 A
